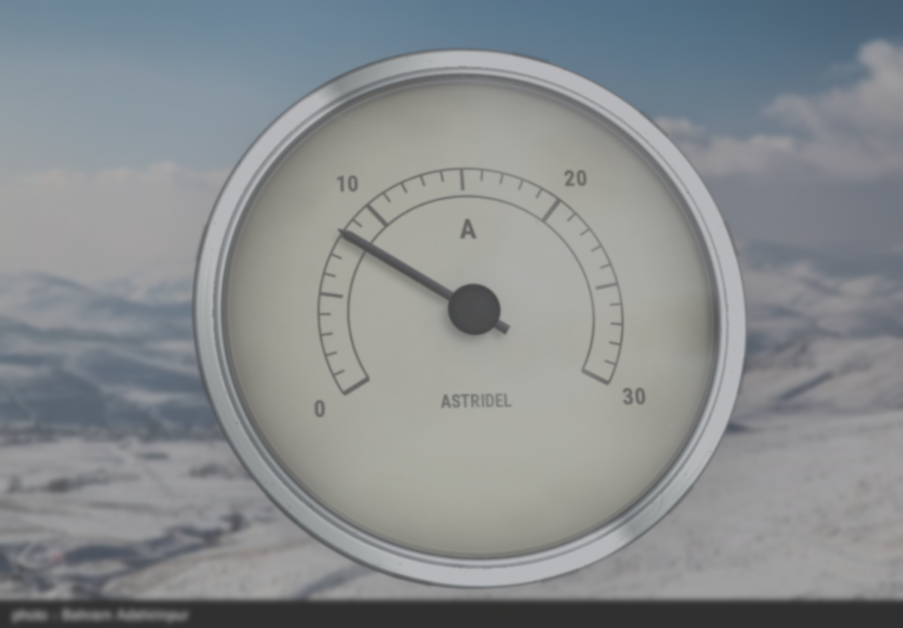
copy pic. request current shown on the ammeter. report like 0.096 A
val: 8 A
